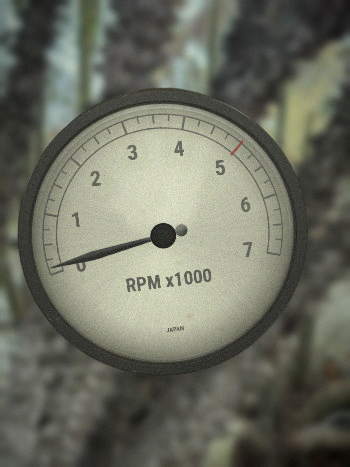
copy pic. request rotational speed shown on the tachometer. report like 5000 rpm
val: 125 rpm
